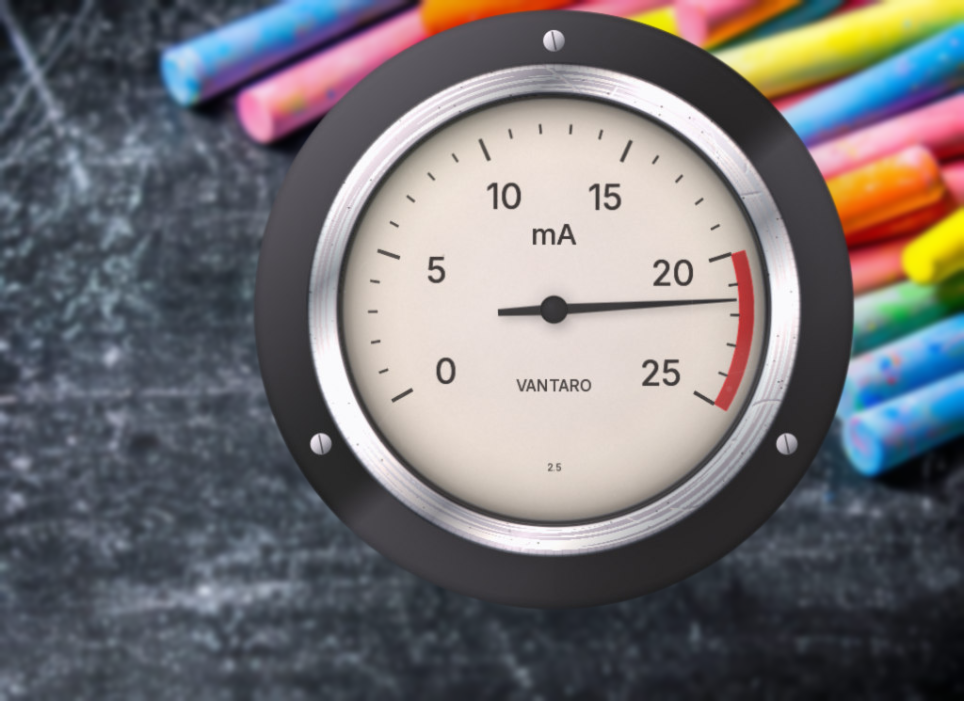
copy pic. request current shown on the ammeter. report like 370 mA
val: 21.5 mA
